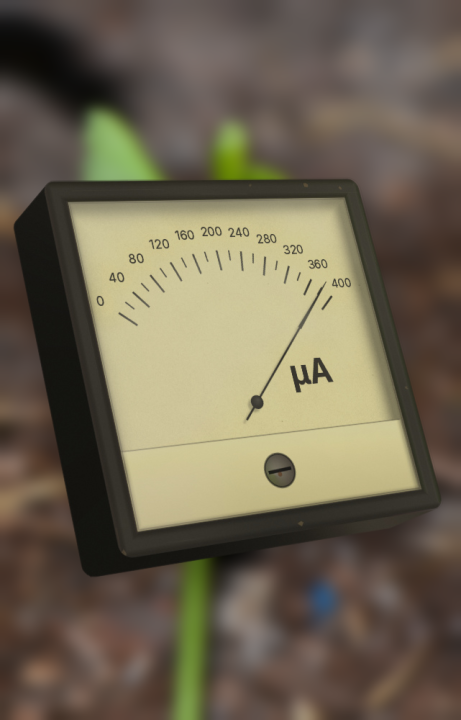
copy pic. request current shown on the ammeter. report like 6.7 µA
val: 380 µA
